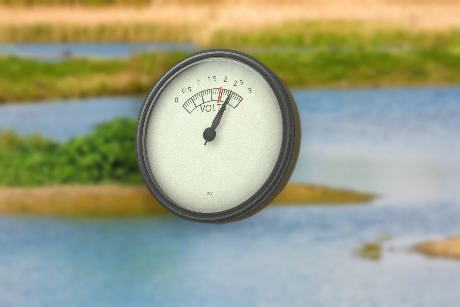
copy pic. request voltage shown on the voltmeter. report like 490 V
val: 2.5 V
